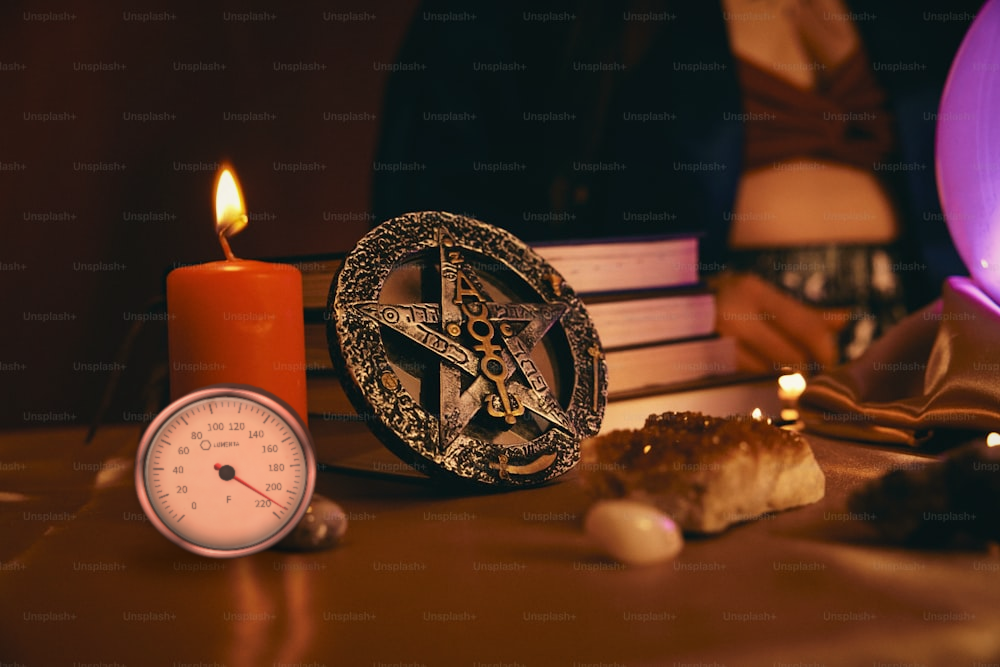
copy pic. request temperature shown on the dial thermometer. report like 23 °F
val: 212 °F
